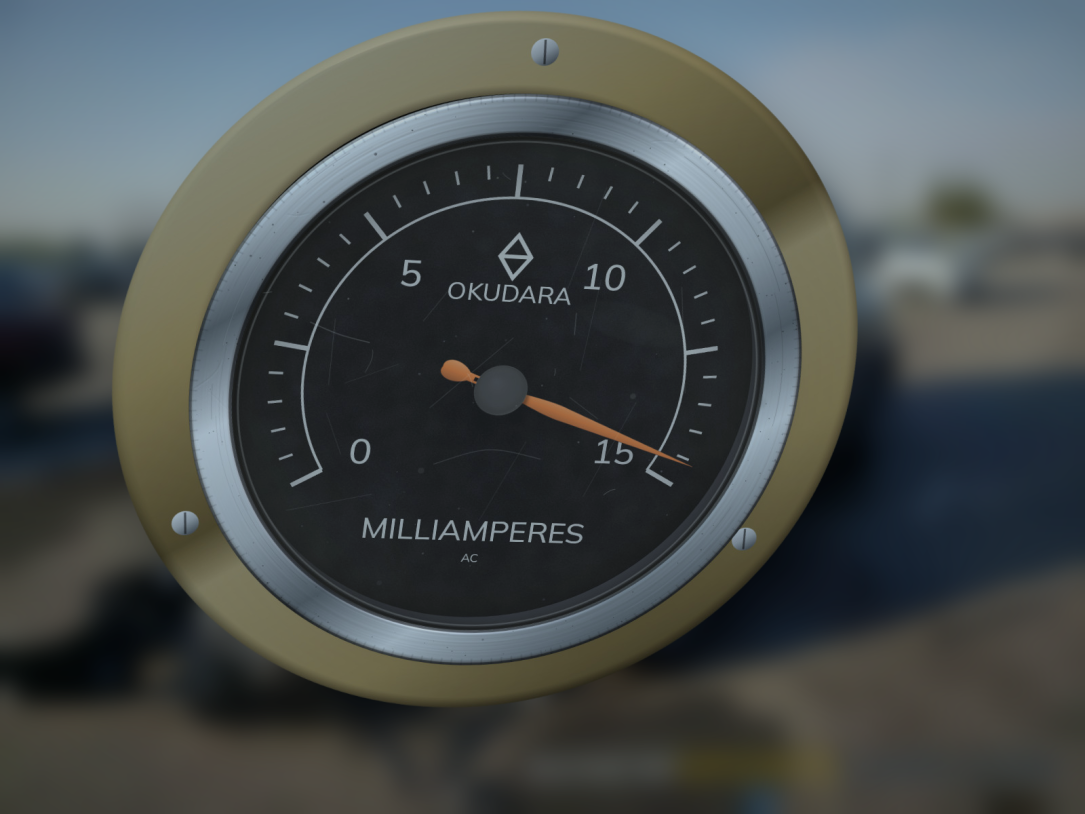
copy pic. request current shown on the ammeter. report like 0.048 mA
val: 14.5 mA
